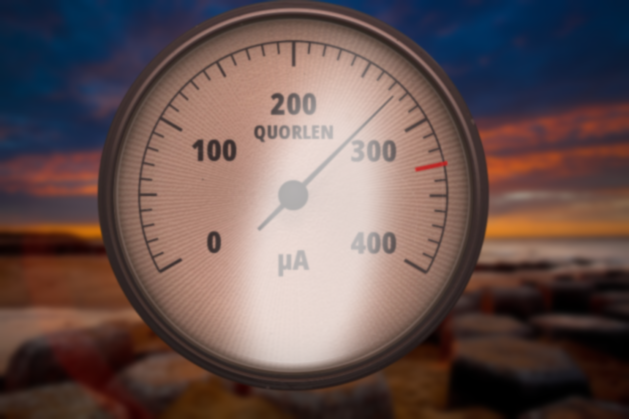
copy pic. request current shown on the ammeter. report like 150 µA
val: 275 µA
